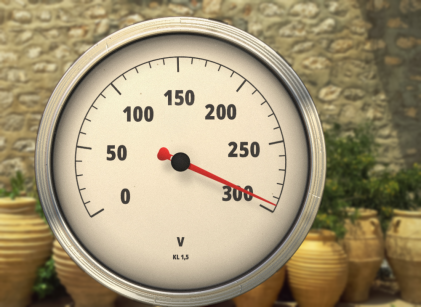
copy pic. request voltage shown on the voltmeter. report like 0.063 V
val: 295 V
